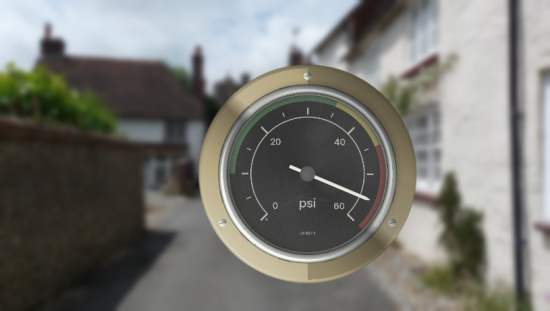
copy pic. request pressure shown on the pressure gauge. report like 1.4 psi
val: 55 psi
